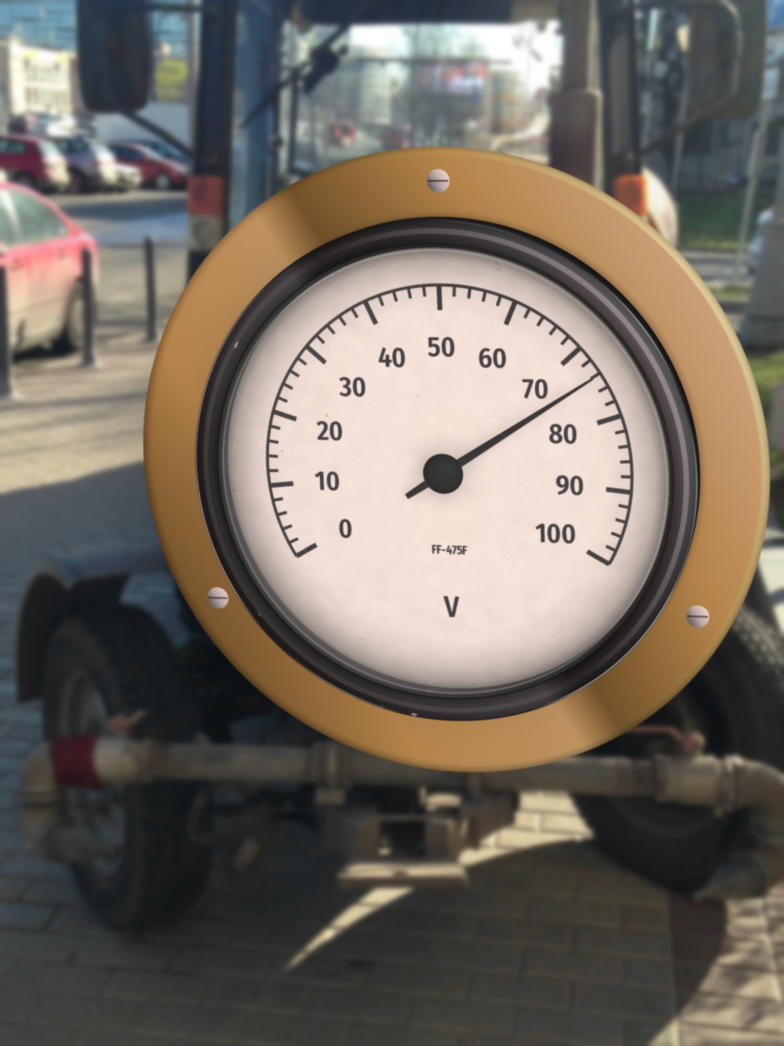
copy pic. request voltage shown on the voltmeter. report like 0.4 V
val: 74 V
